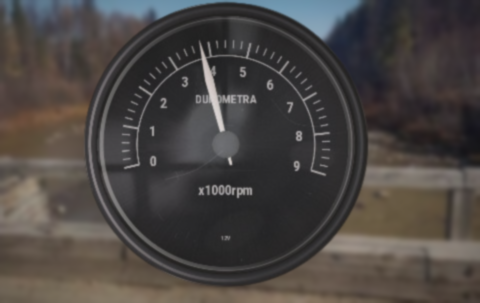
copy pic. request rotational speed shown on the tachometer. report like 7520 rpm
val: 3800 rpm
